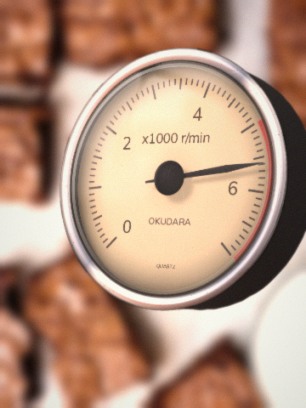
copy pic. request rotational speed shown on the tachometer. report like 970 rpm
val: 5600 rpm
